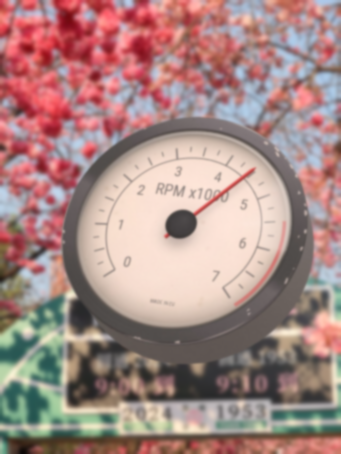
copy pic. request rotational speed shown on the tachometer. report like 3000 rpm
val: 4500 rpm
